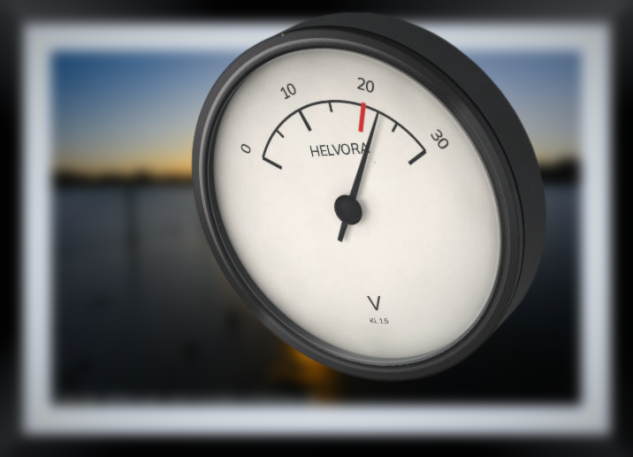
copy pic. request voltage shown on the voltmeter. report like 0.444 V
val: 22.5 V
